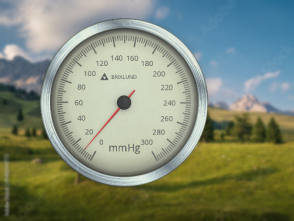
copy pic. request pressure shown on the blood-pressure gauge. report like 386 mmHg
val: 10 mmHg
